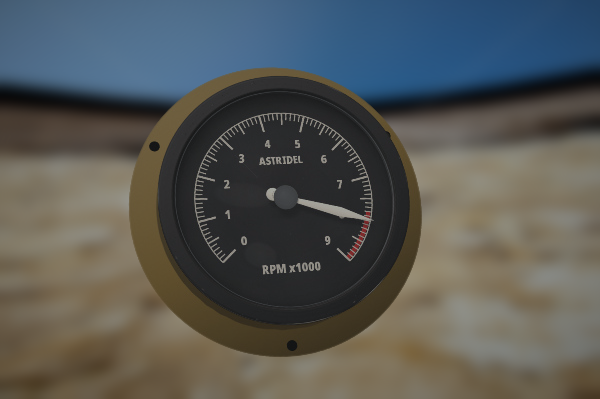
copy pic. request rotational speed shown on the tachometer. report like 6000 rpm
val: 8000 rpm
